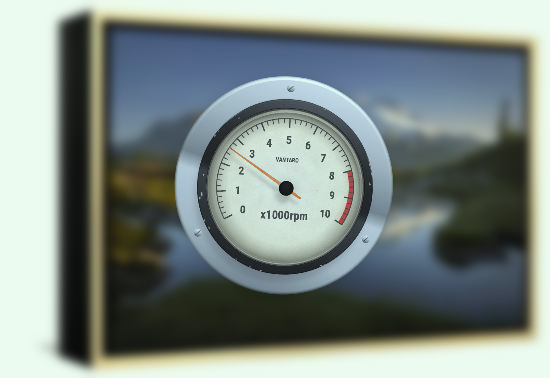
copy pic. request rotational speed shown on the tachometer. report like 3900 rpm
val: 2600 rpm
